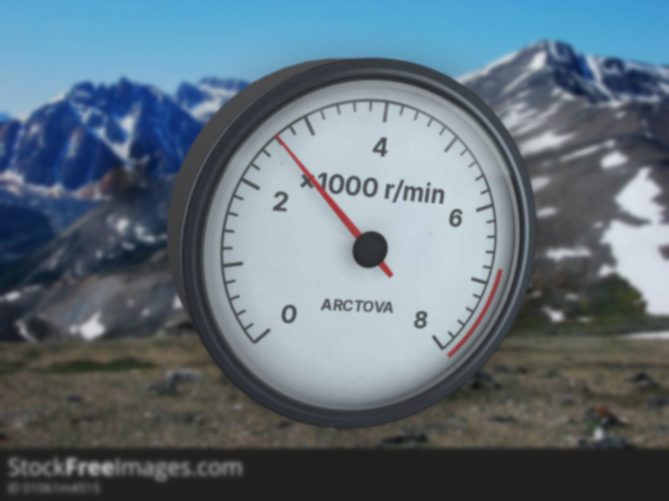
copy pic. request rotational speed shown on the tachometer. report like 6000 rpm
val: 2600 rpm
